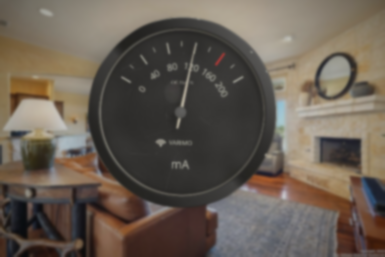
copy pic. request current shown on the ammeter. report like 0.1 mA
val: 120 mA
